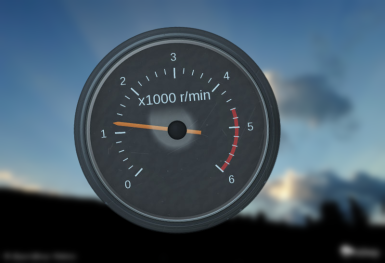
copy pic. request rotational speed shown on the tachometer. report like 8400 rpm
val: 1200 rpm
